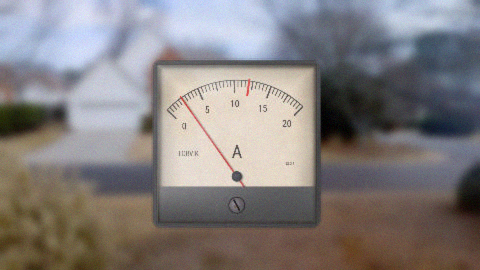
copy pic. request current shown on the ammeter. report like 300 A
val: 2.5 A
